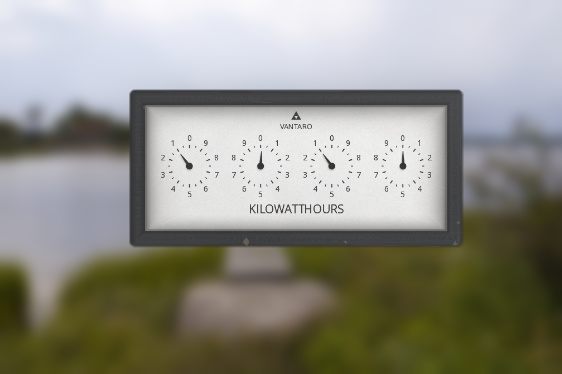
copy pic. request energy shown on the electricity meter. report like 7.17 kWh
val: 1010 kWh
